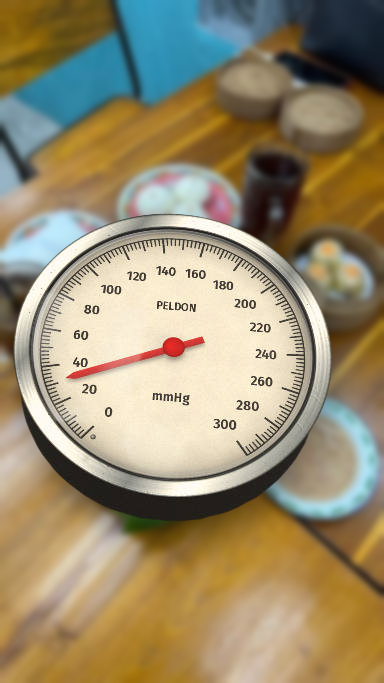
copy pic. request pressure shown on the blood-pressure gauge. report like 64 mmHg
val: 30 mmHg
